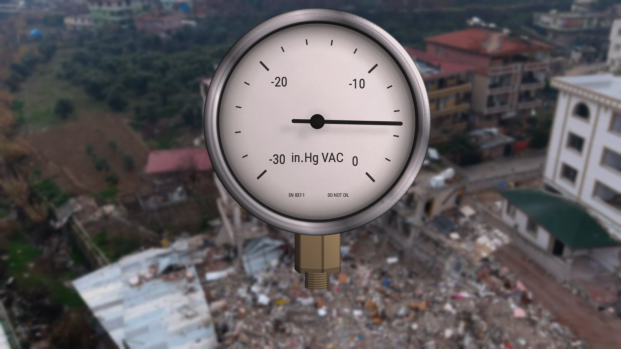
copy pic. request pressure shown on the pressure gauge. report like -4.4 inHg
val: -5 inHg
